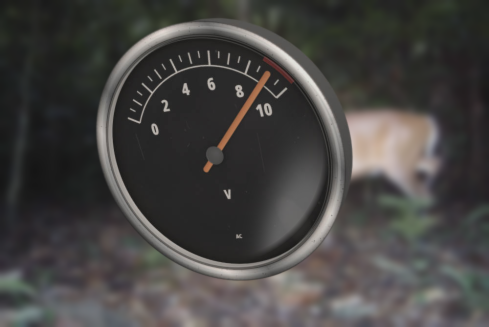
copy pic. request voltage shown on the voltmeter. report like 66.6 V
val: 9 V
